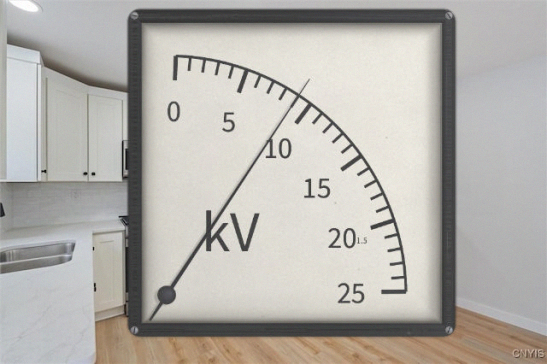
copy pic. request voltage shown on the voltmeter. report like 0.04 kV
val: 9 kV
